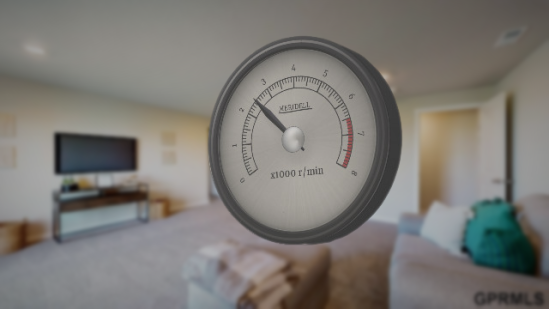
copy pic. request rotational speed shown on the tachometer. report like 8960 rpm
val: 2500 rpm
